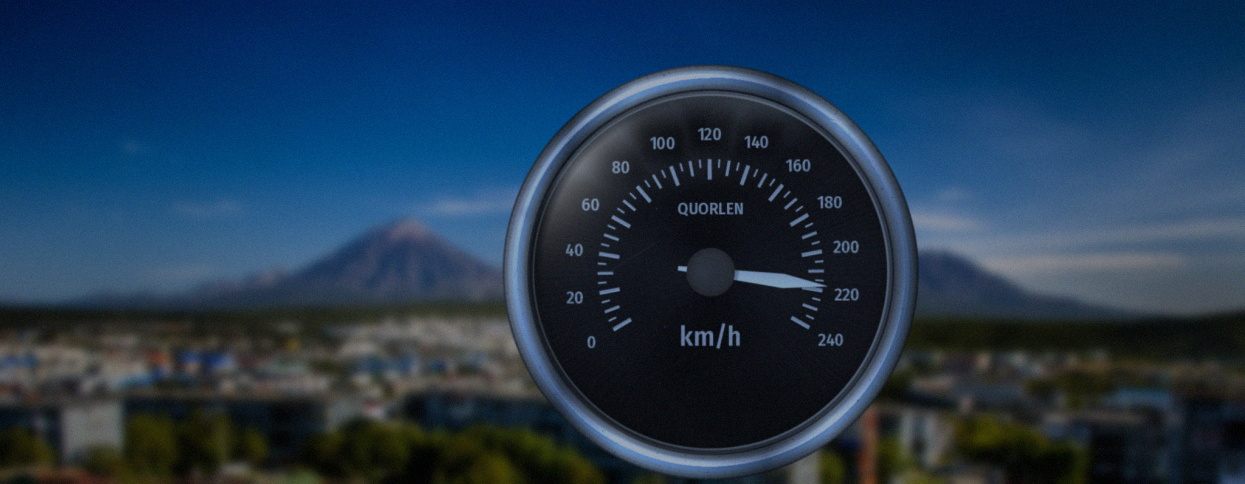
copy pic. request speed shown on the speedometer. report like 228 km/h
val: 217.5 km/h
